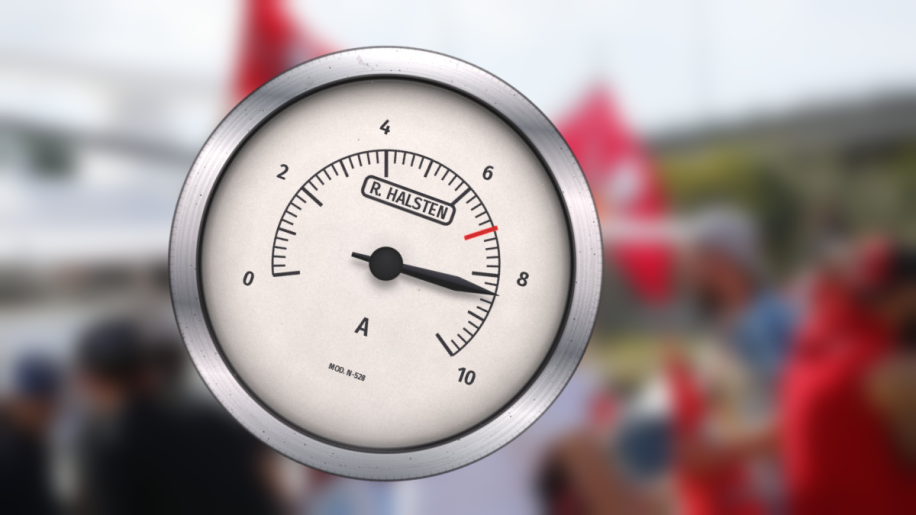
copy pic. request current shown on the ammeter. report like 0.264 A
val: 8.4 A
